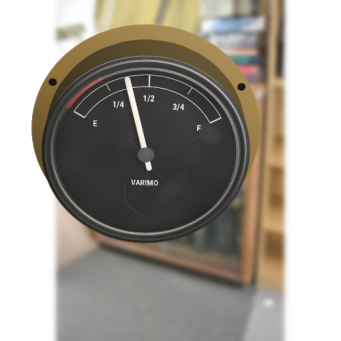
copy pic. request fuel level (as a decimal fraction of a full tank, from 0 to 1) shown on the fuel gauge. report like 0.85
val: 0.375
